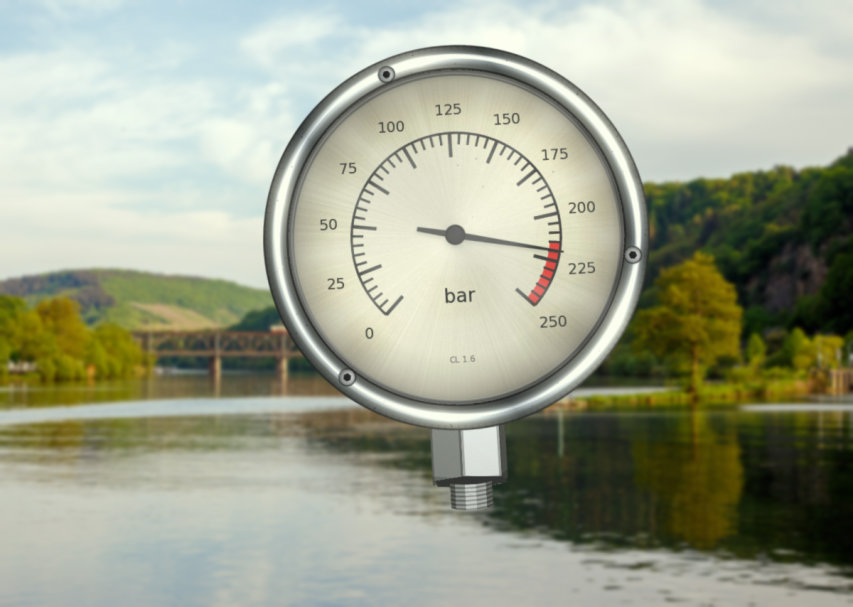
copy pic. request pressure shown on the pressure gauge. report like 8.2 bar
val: 220 bar
